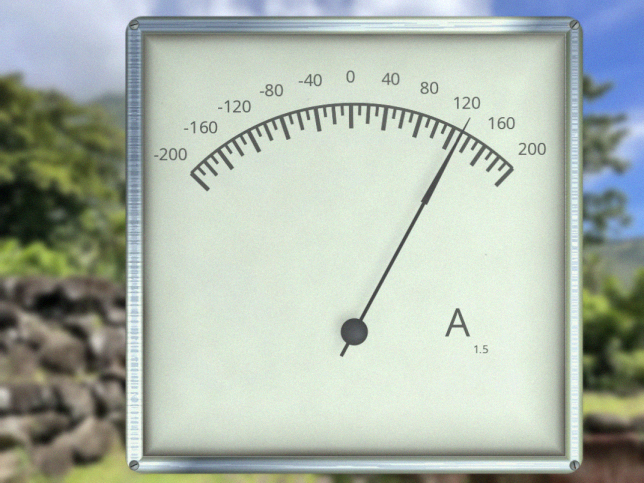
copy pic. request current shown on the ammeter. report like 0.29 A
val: 130 A
